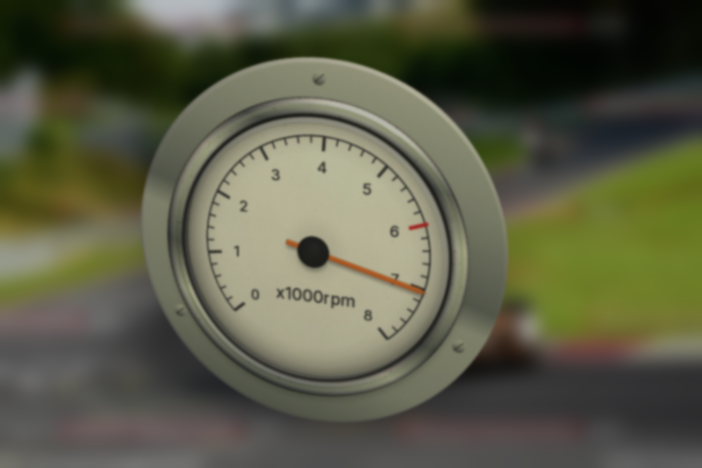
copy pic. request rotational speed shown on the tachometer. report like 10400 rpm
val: 7000 rpm
